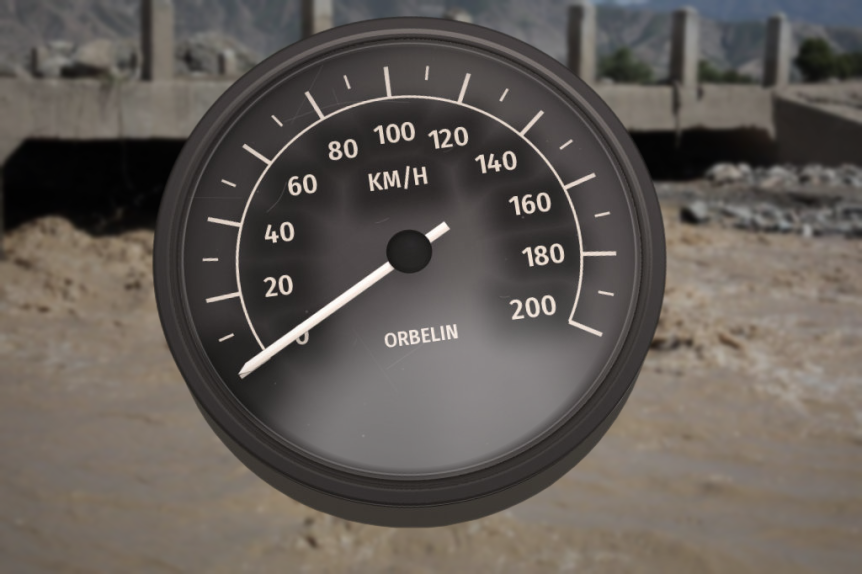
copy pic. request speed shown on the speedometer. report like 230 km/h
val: 0 km/h
